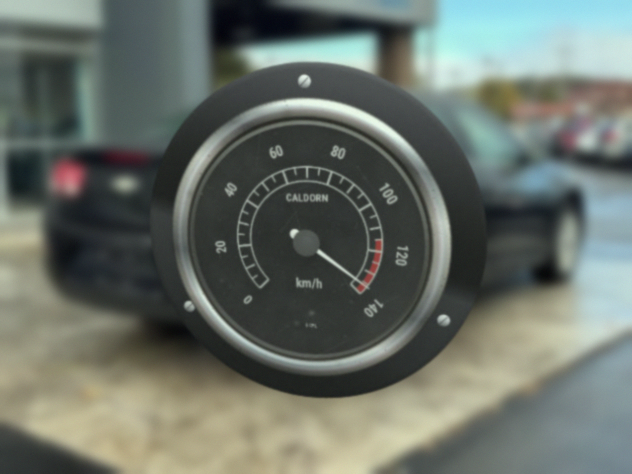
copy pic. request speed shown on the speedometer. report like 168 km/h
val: 135 km/h
